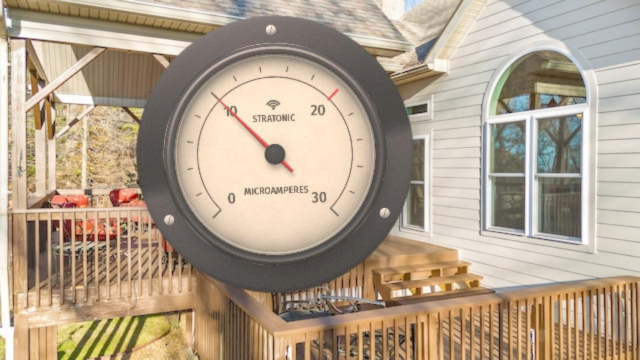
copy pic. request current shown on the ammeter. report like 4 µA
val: 10 µA
